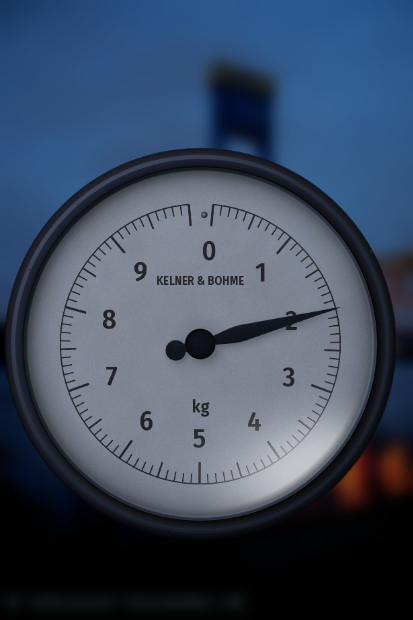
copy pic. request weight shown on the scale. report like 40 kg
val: 2 kg
